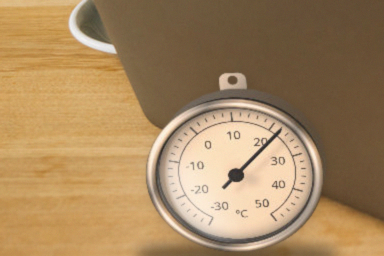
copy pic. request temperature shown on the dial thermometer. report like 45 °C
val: 22 °C
